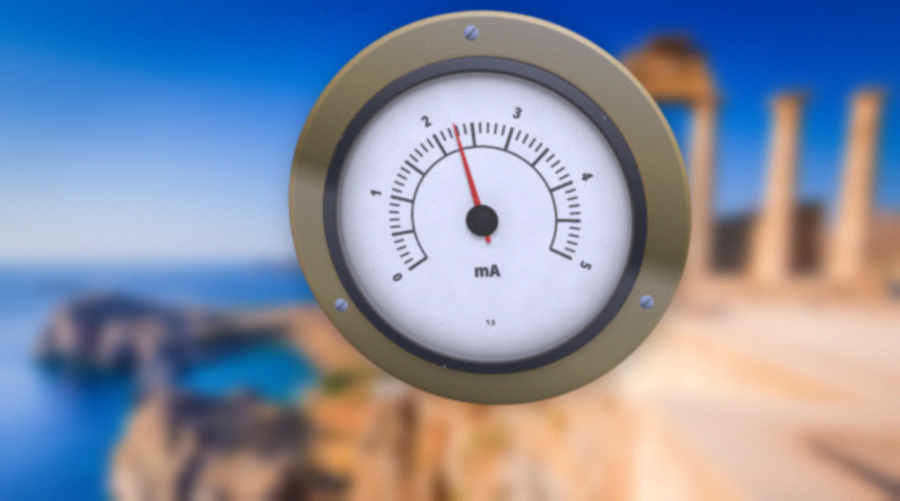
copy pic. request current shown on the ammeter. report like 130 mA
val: 2.3 mA
